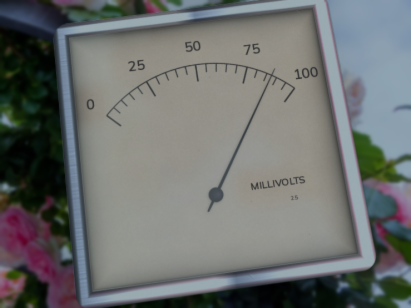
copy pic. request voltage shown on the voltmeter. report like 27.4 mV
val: 87.5 mV
